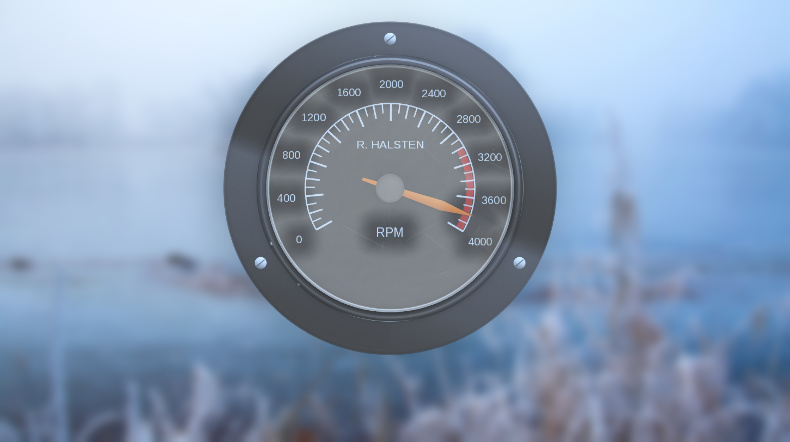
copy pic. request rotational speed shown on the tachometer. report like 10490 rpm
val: 3800 rpm
